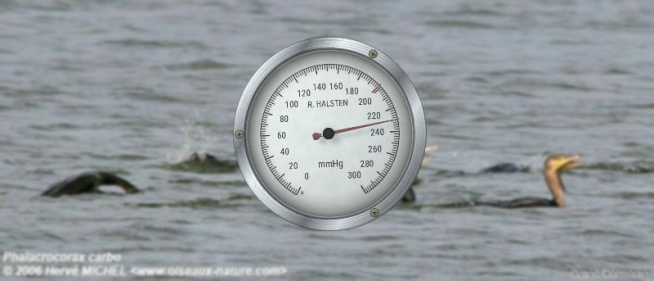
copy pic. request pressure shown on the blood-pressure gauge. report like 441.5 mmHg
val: 230 mmHg
